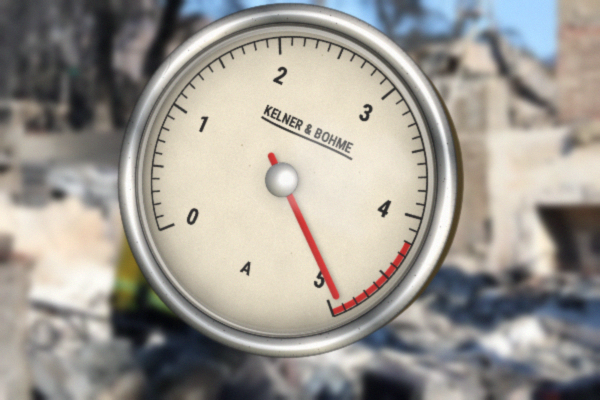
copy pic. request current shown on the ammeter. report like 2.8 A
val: 4.9 A
